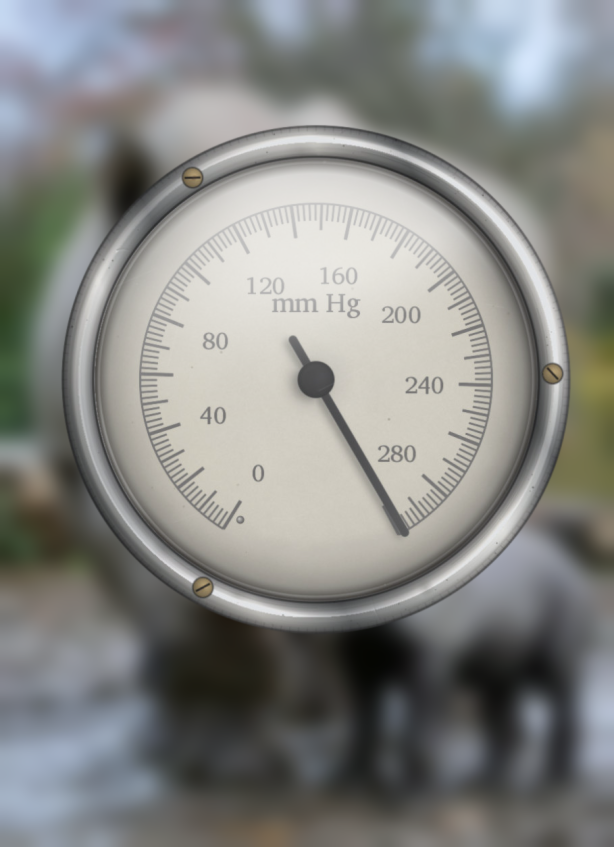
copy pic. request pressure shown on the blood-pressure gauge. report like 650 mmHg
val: 298 mmHg
